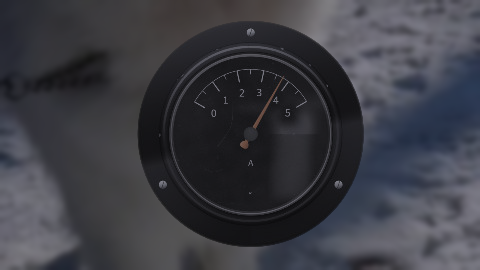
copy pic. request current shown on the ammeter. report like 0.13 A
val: 3.75 A
